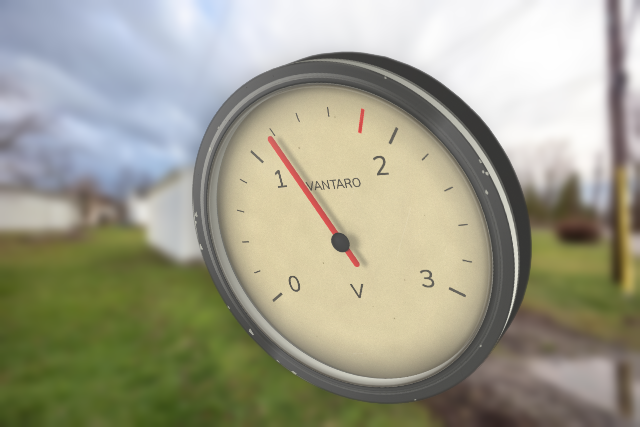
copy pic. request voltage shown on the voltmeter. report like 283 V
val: 1.2 V
